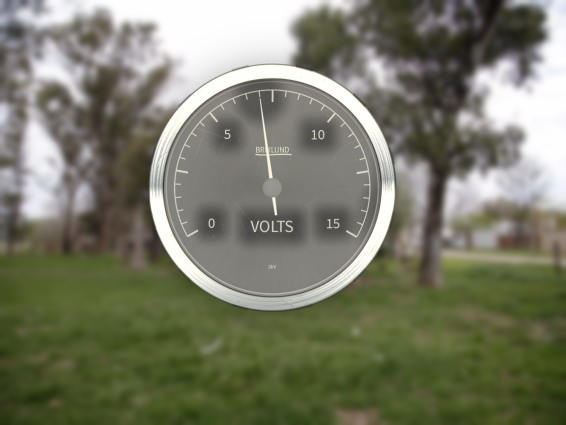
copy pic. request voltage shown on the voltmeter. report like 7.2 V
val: 7 V
